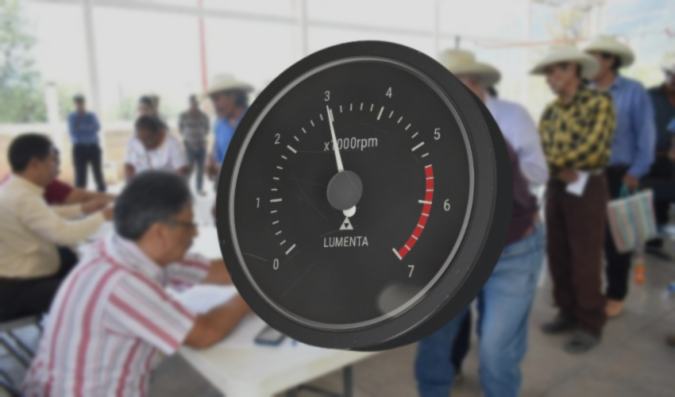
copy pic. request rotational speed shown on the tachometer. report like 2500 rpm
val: 3000 rpm
